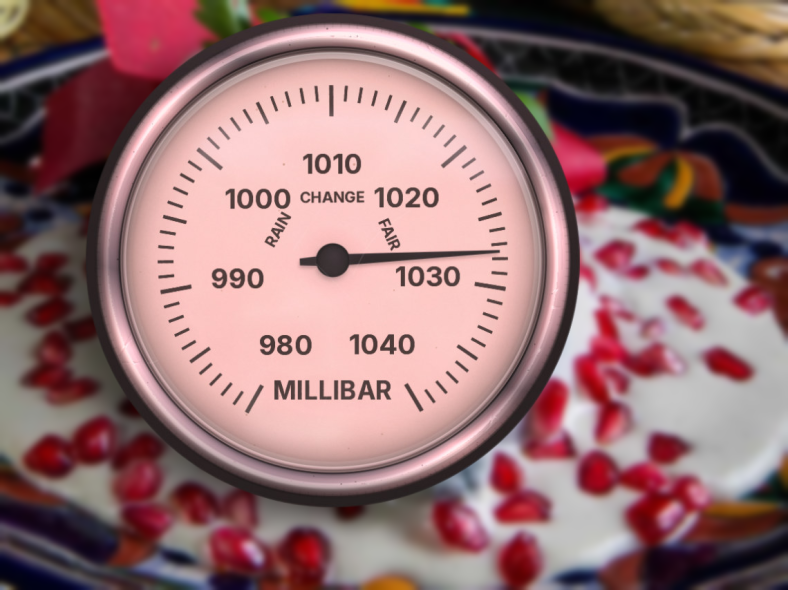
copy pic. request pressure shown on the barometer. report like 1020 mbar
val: 1027.5 mbar
